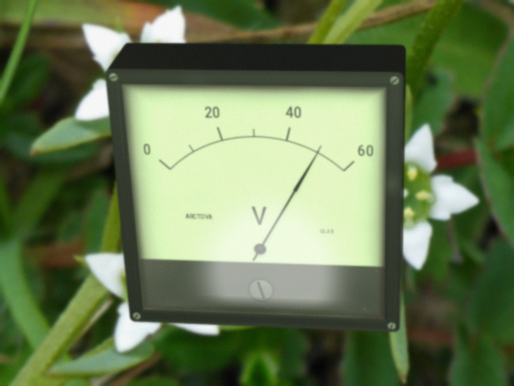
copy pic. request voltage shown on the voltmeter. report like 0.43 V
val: 50 V
